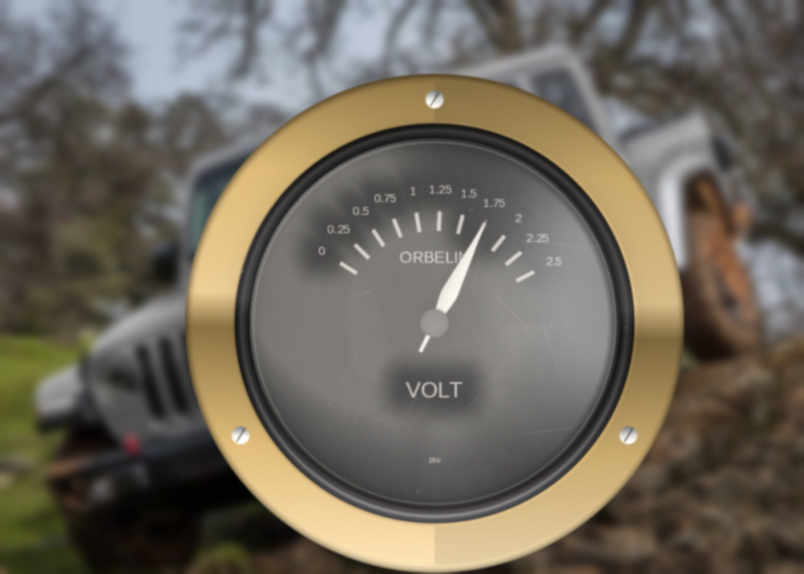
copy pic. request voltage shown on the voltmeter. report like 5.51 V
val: 1.75 V
